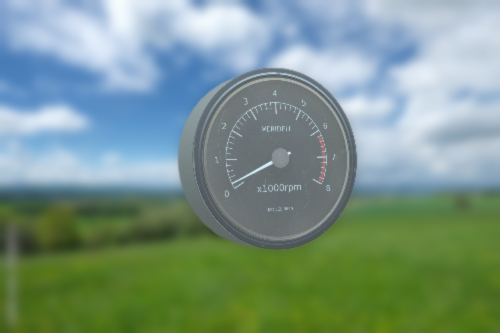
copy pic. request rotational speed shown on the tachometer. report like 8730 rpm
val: 200 rpm
